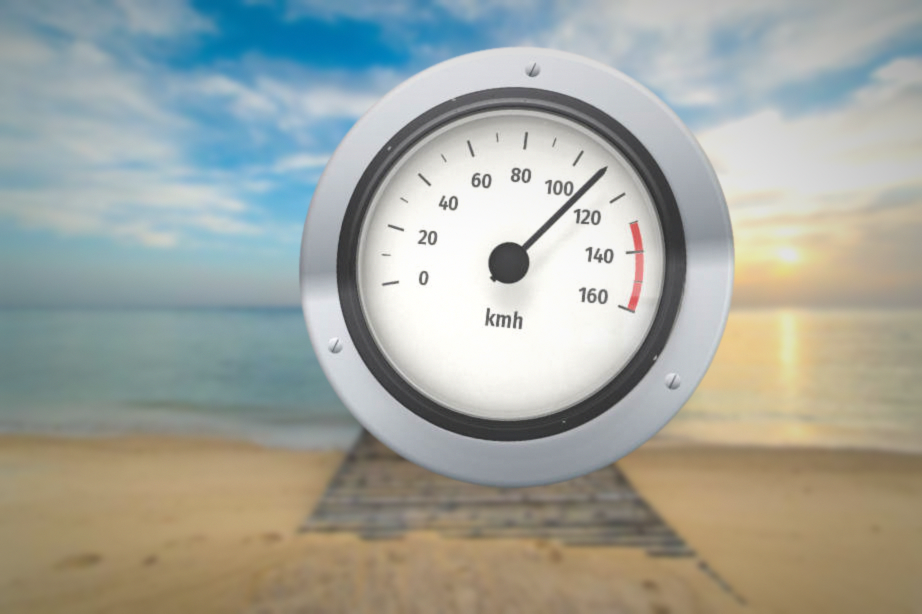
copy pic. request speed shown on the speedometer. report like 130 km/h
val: 110 km/h
